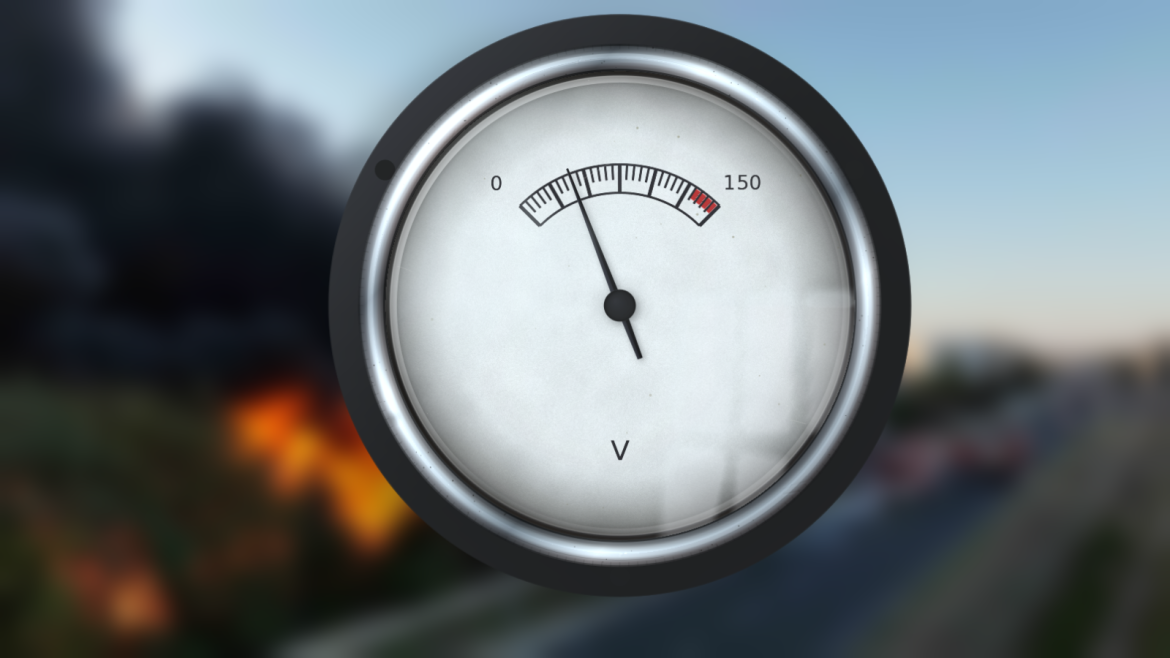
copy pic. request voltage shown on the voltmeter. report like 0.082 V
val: 40 V
